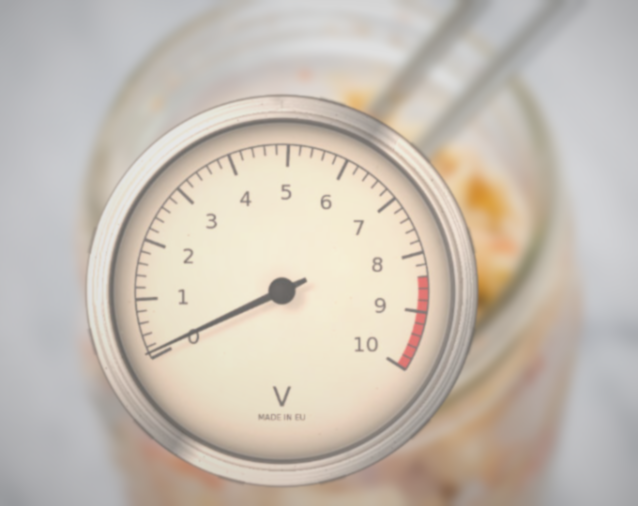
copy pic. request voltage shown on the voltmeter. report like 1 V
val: 0.1 V
